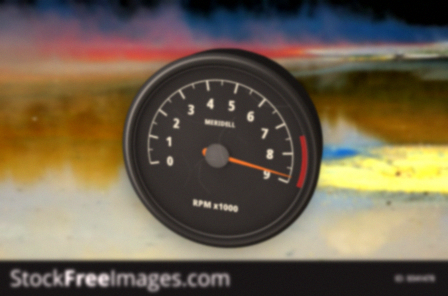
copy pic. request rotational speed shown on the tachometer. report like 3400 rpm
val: 8750 rpm
